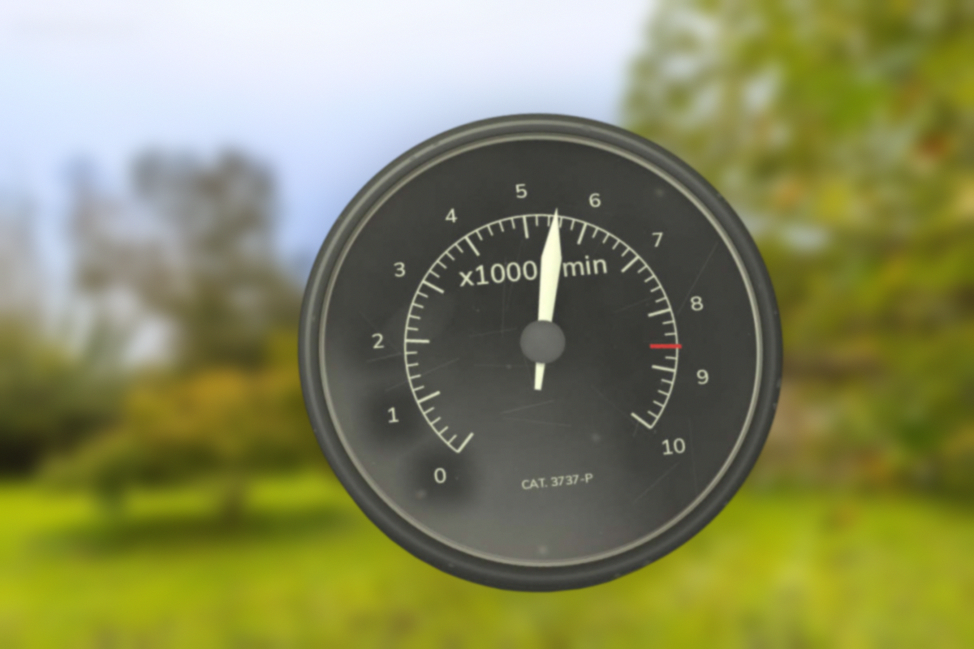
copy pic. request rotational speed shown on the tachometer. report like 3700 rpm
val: 5500 rpm
